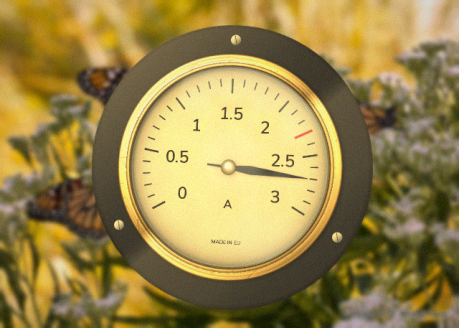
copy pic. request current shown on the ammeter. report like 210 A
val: 2.7 A
